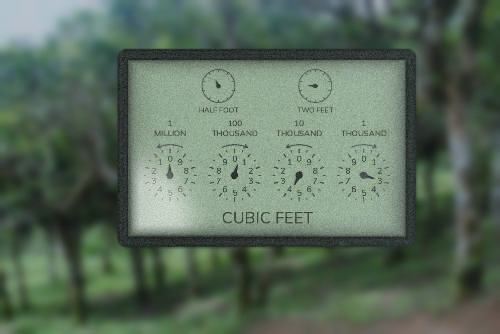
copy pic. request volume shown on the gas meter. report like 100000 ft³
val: 4300 ft³
